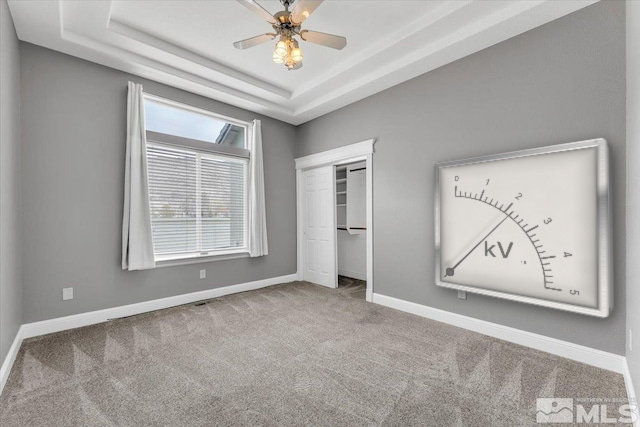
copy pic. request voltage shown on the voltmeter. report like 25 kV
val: 2.2 kV
